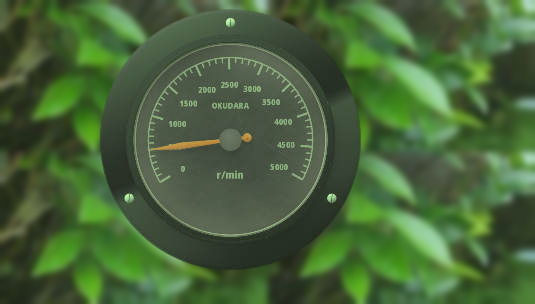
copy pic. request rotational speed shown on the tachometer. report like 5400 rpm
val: 500 rpm
